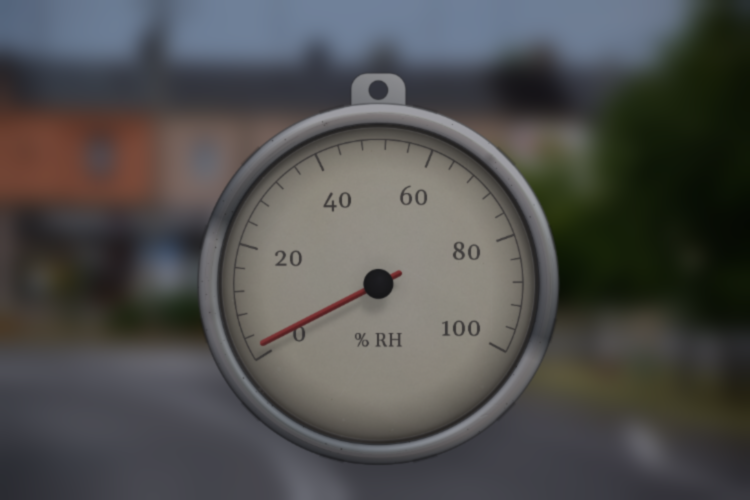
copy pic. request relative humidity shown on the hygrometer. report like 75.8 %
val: 2 %
